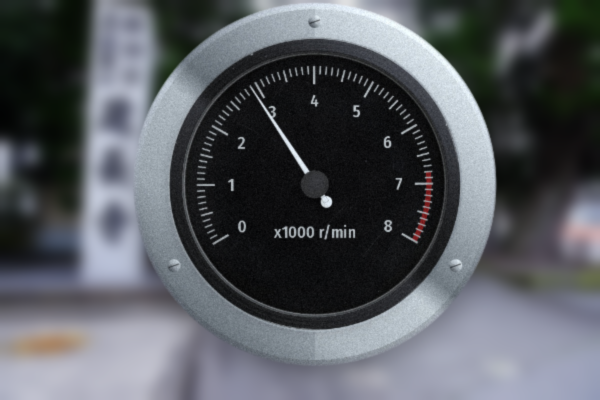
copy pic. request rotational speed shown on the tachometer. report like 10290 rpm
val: 2900 rpm
